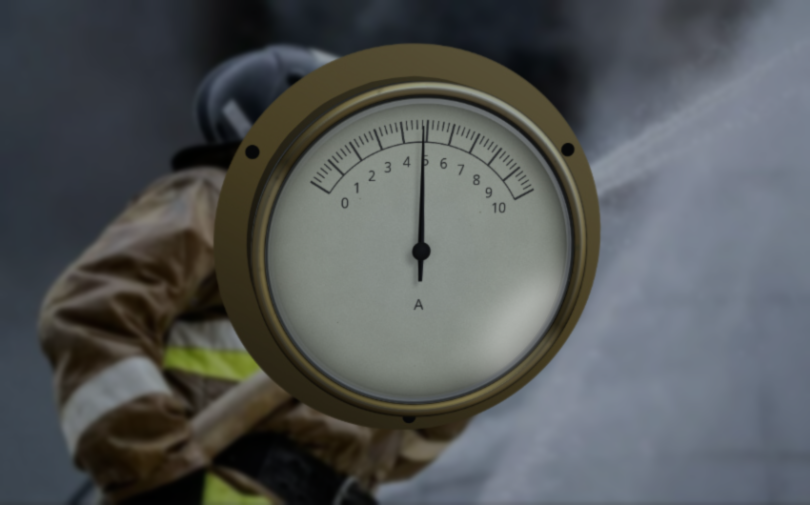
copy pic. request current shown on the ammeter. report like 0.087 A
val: 4.8 A
